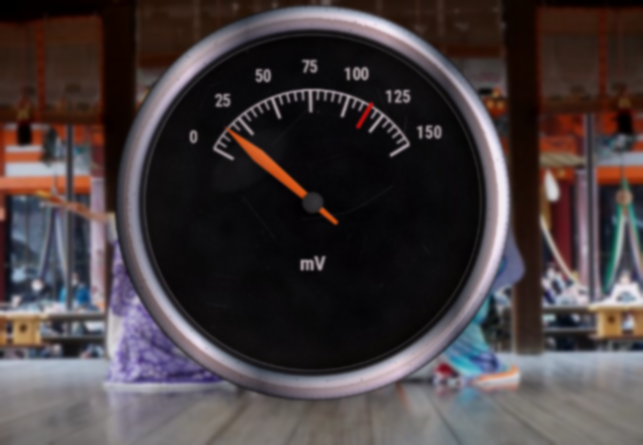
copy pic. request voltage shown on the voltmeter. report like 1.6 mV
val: 15 mV
